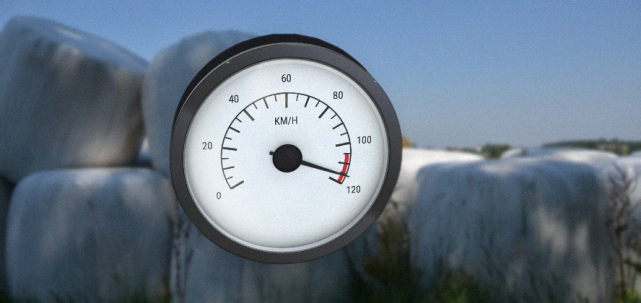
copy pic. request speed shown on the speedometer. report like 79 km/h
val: 115 km/h
